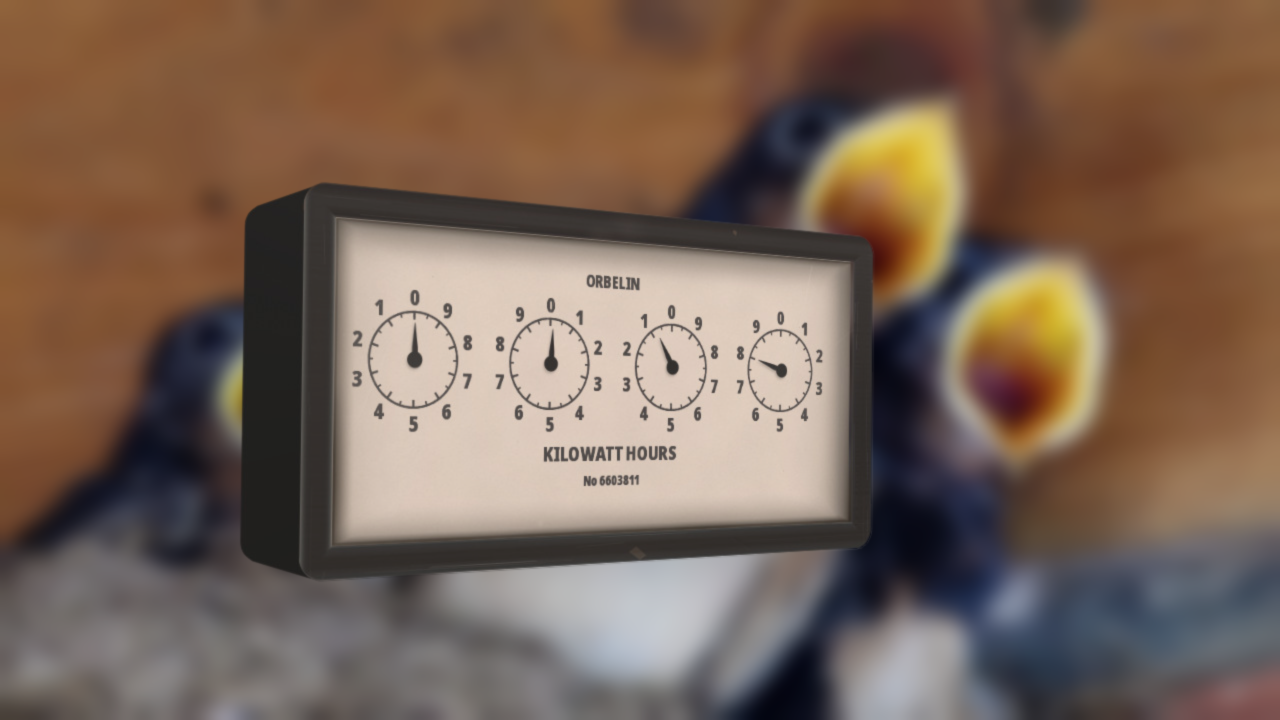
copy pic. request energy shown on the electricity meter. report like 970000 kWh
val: 8 kWh
